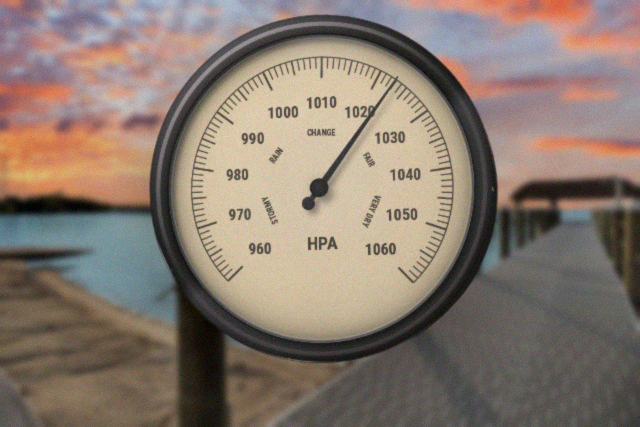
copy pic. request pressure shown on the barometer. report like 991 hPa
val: 1023 hPa
